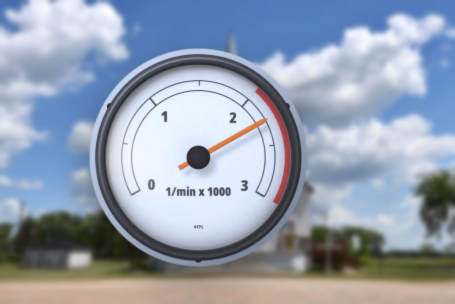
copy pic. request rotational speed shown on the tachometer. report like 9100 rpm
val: 2250 rpm
